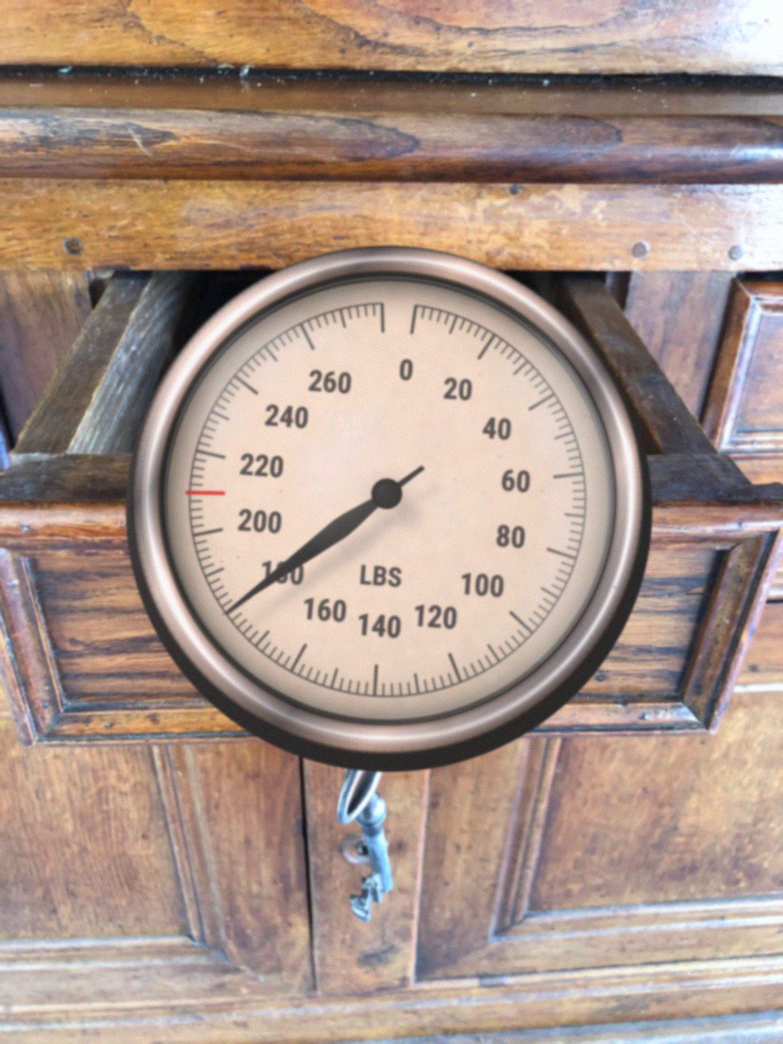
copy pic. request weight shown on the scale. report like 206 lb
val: 180 lb
